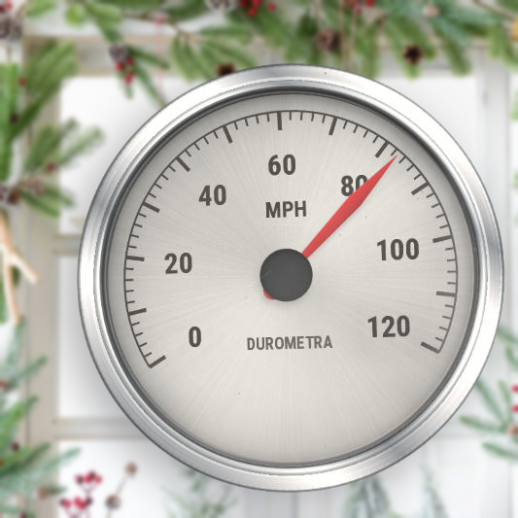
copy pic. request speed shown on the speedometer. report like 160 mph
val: 83 mph
